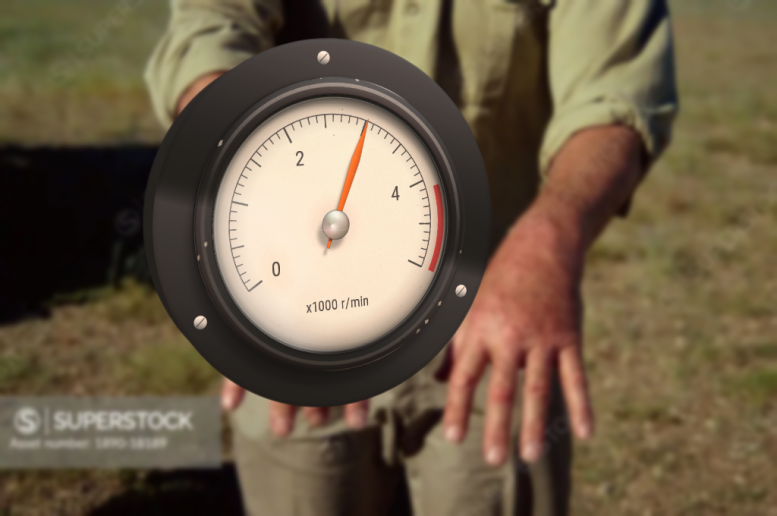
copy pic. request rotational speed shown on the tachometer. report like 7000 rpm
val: 3000 rpm
